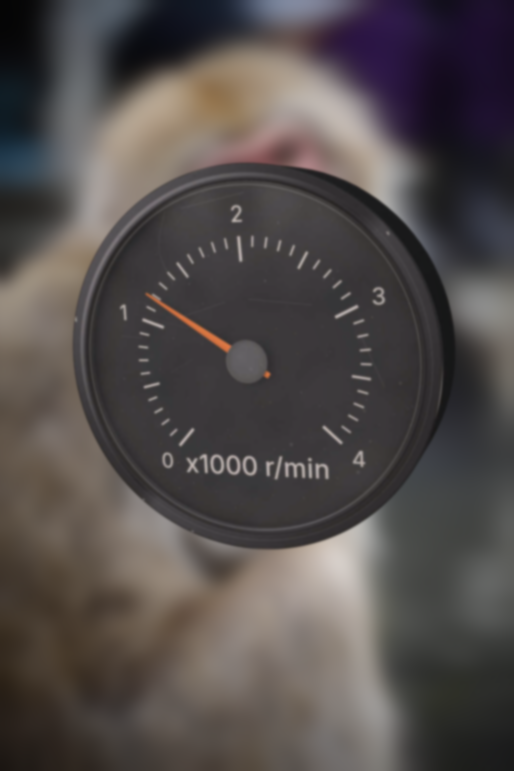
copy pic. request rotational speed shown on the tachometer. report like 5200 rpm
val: 1200 rpm
